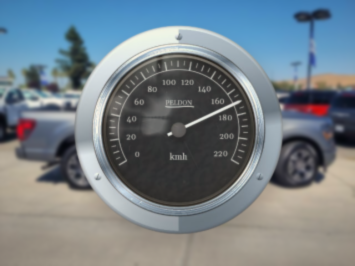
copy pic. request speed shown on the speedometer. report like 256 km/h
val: 170 km/h
